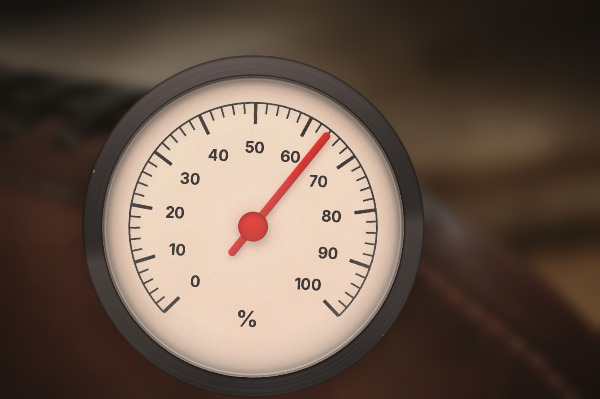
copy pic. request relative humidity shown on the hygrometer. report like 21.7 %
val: 64 %
